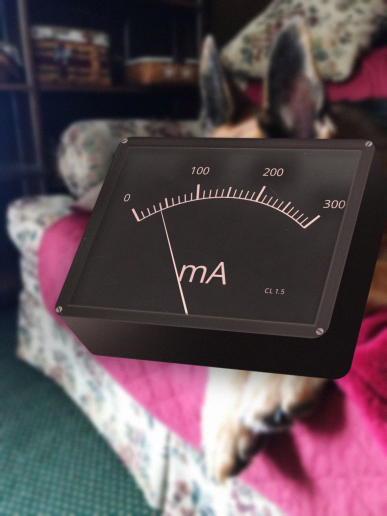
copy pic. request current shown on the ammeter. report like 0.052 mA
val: 40 mA
